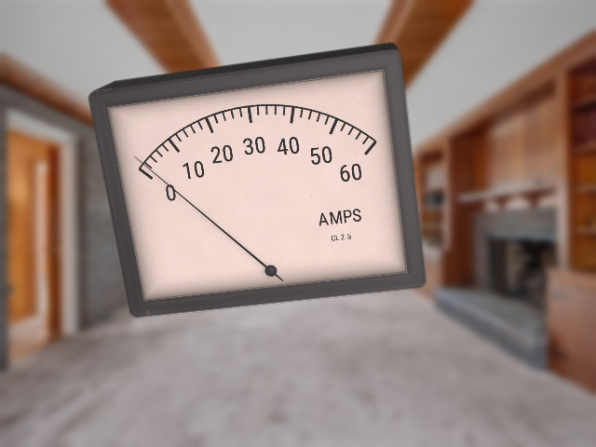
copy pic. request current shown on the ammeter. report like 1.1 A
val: 2 A
